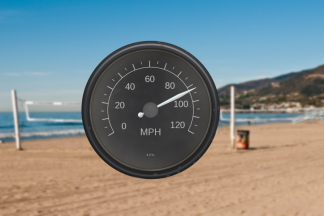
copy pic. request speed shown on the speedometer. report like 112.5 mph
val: 92.5 mph
